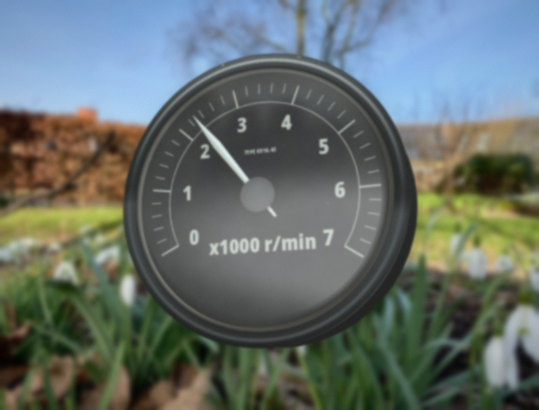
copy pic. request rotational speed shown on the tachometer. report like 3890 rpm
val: 2300 rpm
